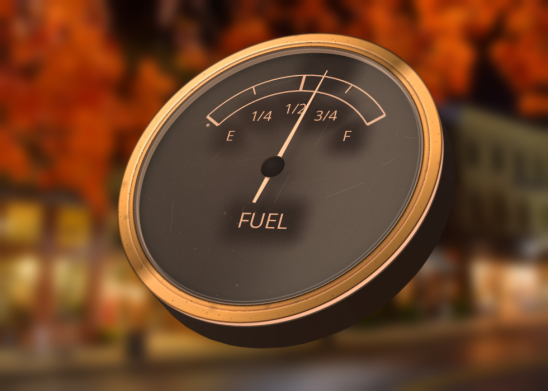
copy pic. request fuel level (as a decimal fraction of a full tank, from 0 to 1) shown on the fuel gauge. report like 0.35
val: 0.625
